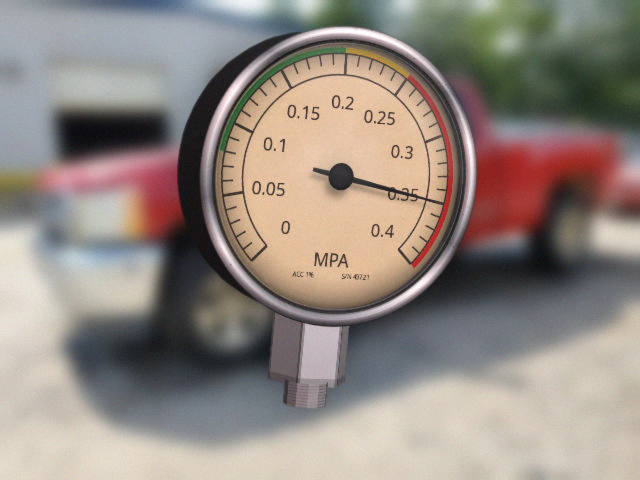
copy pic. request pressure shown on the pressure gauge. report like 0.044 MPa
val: 0.35 MPa
